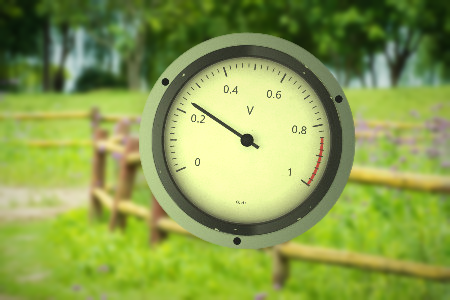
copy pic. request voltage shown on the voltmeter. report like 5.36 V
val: 0.24 V
